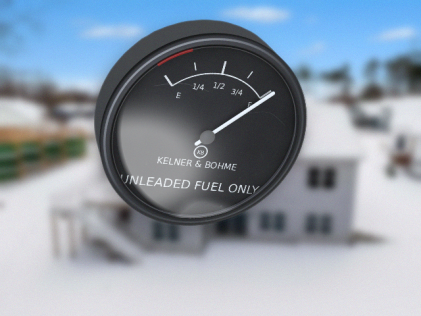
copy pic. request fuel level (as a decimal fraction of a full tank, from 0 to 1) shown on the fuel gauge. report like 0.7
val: 1
